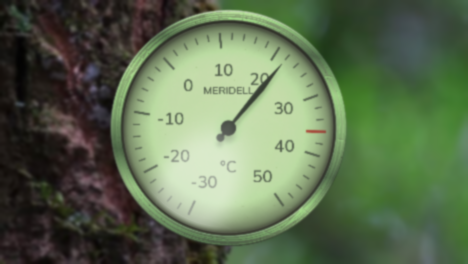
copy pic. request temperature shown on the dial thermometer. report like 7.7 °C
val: 22 °C
